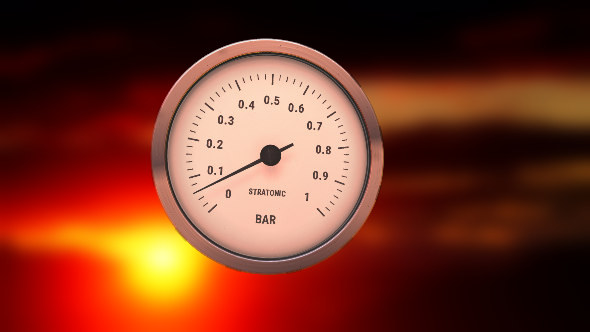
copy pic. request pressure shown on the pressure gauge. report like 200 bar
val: 0.06 bar
